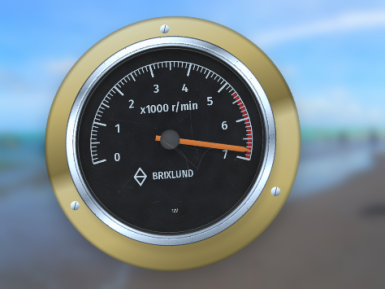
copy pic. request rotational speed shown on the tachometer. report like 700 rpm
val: 6800 rpm
